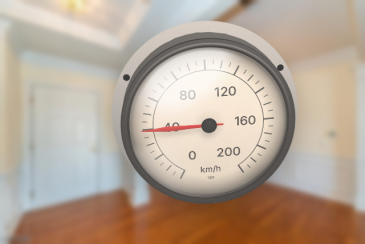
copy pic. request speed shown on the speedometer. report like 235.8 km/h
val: 40 km/h
